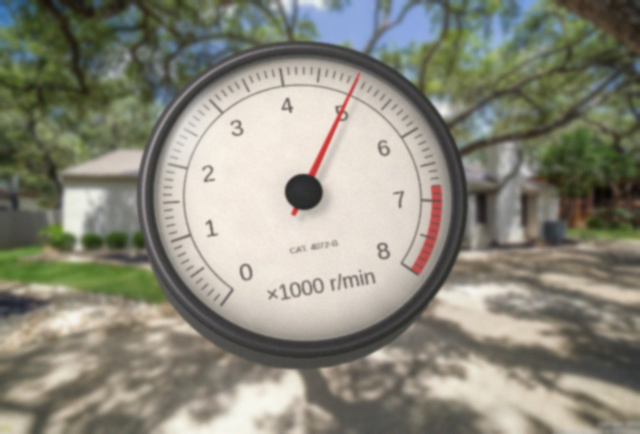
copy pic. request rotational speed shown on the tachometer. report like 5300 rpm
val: 5000 rpm
